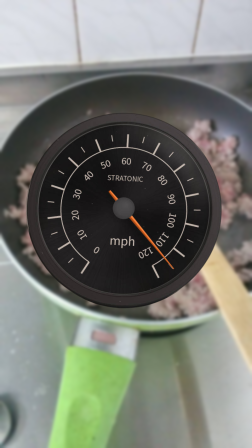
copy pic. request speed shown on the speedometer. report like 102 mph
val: 115 mph
